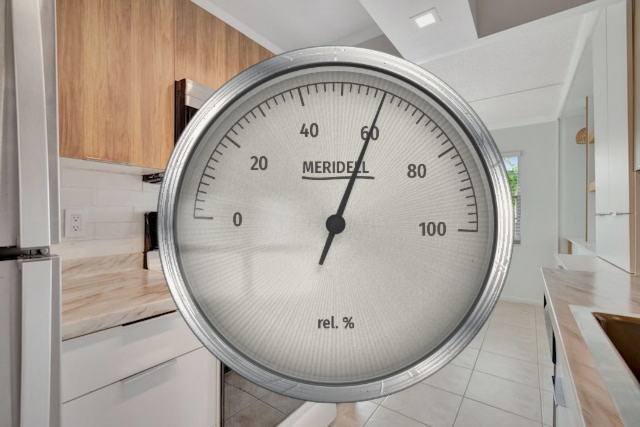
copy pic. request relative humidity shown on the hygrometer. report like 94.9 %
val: 60 %
